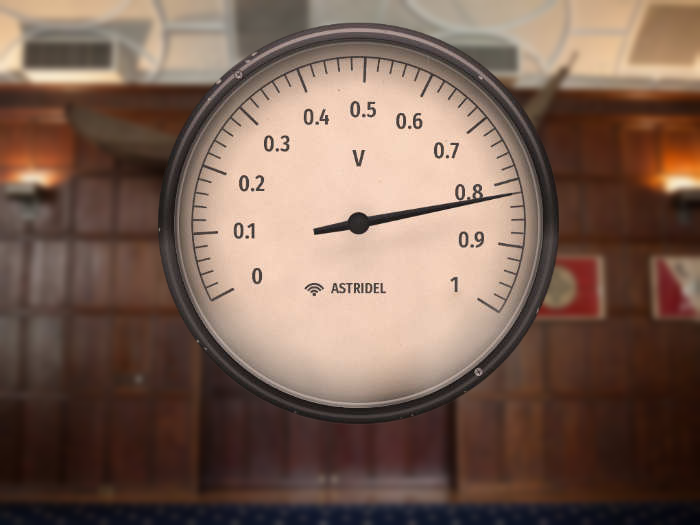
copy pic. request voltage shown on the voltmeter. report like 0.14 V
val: 0.82 V
